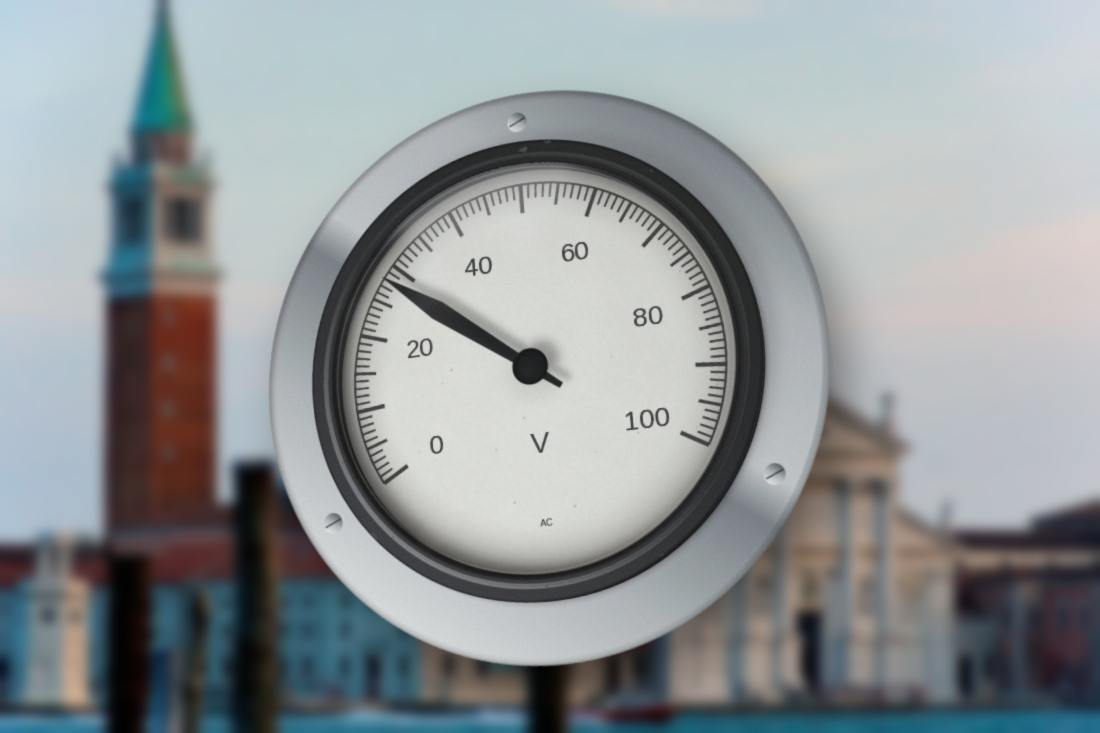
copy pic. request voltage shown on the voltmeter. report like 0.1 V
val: 28 V
